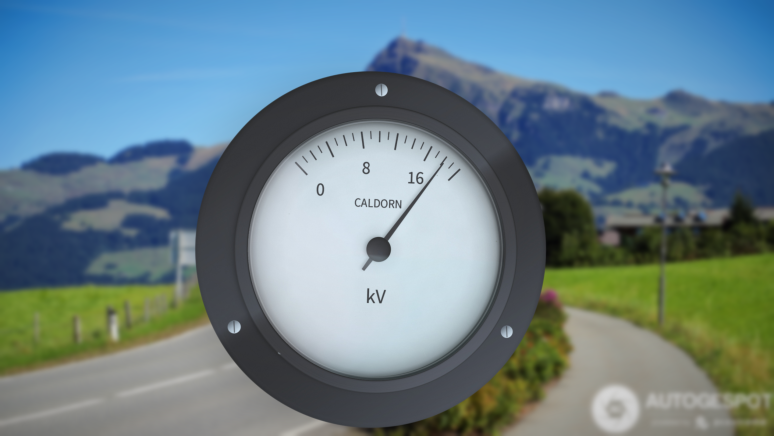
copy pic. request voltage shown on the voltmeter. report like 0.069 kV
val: 18 kV
